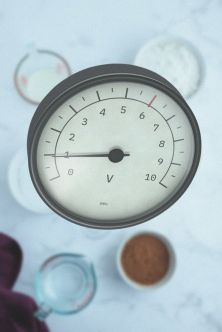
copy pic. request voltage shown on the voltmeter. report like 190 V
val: 1 V
